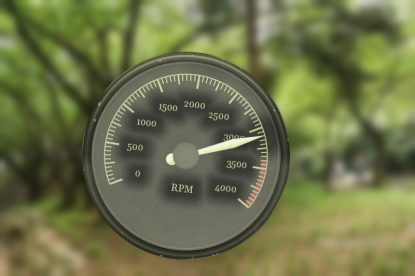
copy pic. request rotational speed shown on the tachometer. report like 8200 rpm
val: 3100 rpm
